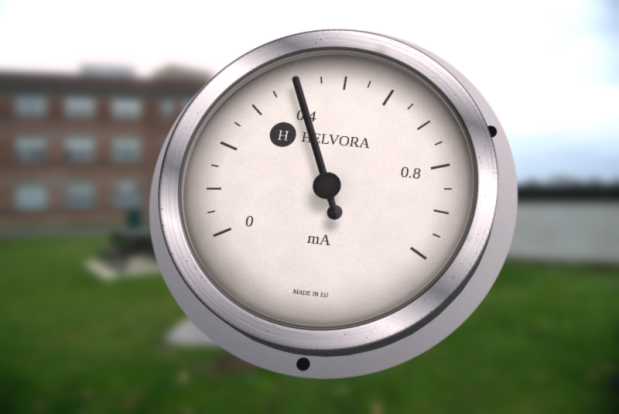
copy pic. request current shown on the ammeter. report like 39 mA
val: 0.4 mA
